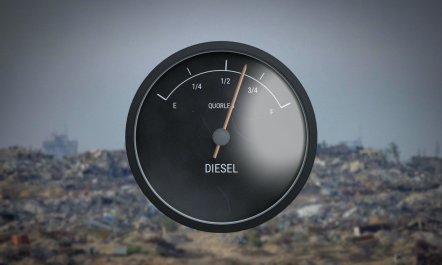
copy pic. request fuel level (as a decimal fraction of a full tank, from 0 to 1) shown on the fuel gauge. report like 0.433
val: 0.625
